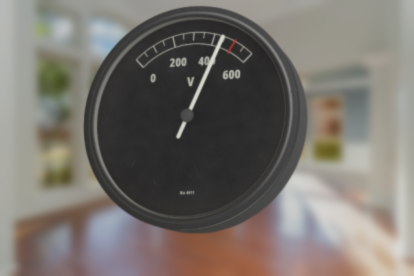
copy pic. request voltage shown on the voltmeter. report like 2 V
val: 450 V
